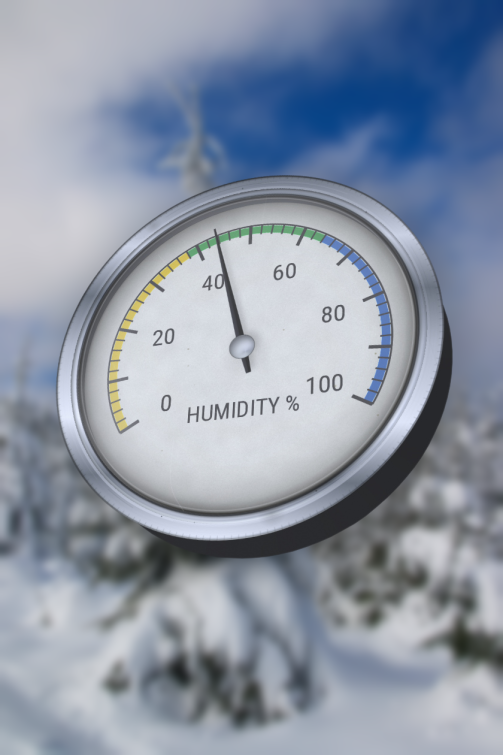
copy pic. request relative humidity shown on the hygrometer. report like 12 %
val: 44 %
